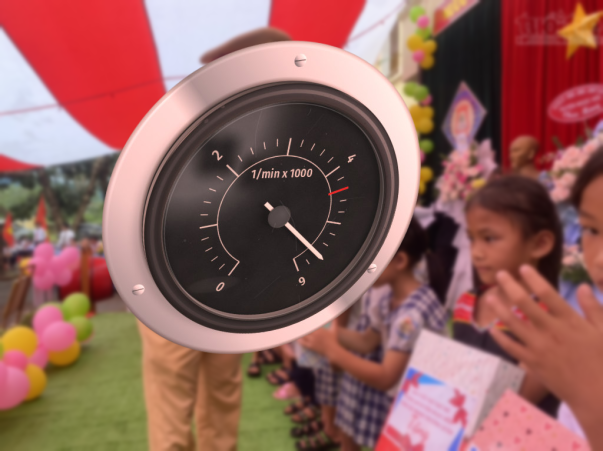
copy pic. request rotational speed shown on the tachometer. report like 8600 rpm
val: 5600 rpm
